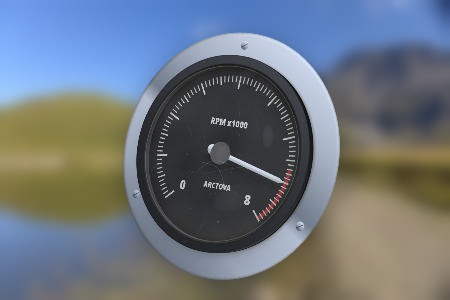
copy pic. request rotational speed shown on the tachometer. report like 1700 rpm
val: 7000 rpm
